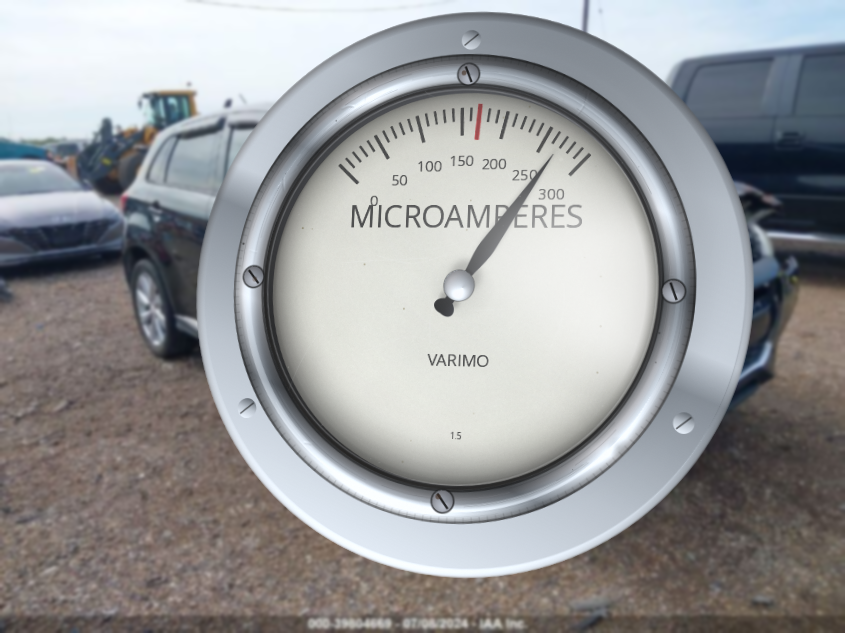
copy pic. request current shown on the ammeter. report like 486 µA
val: 270 µA
